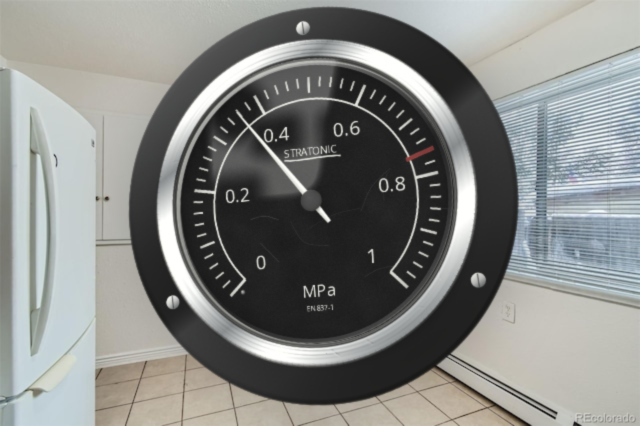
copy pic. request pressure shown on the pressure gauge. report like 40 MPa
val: 0.36 MPa
